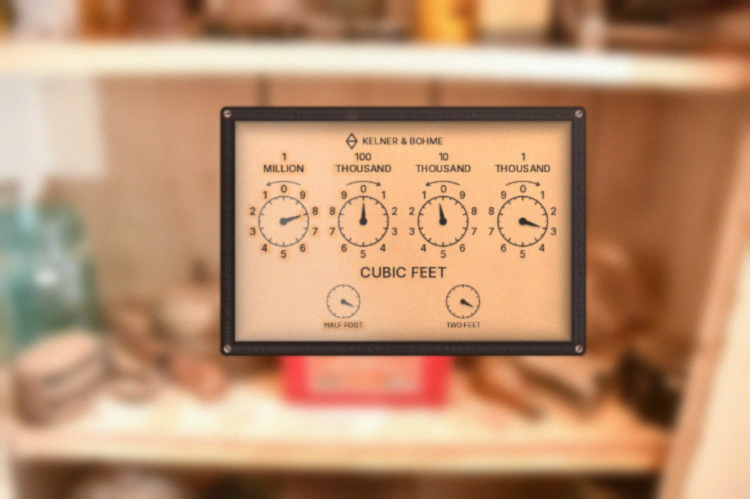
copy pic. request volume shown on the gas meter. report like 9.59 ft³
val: 800300 ft³
